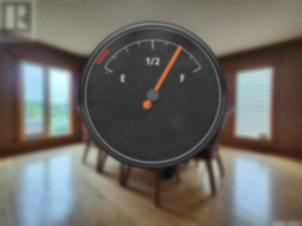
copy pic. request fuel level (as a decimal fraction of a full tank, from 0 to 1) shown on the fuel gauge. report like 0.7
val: 0.75
